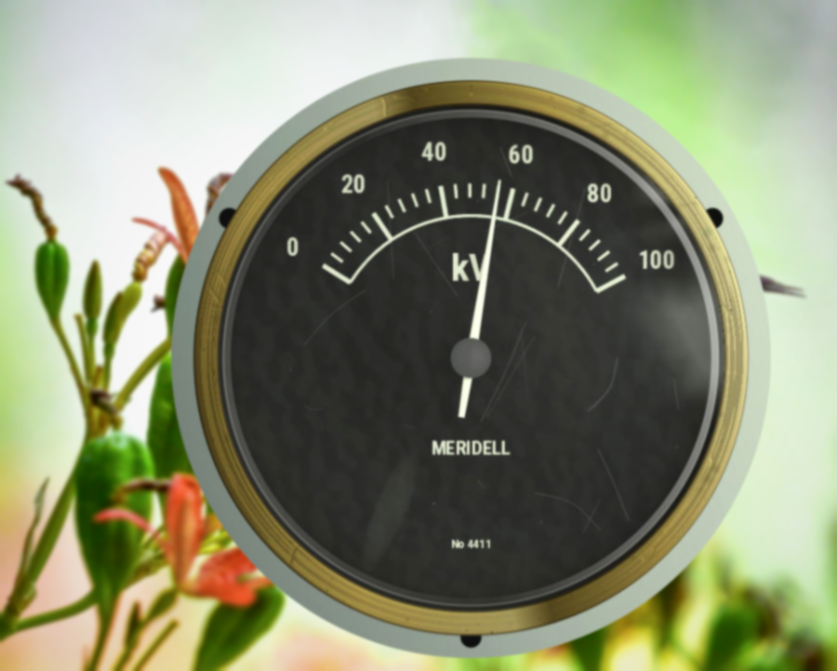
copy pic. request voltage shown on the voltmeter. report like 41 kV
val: 56 kV
